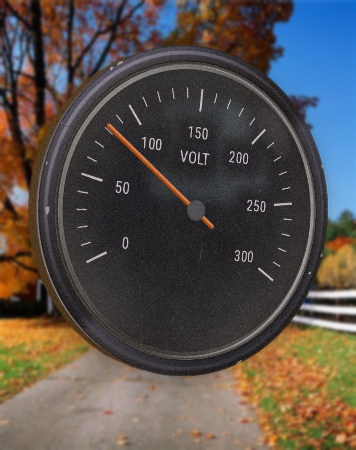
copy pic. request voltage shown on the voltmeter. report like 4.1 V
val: 80 V
